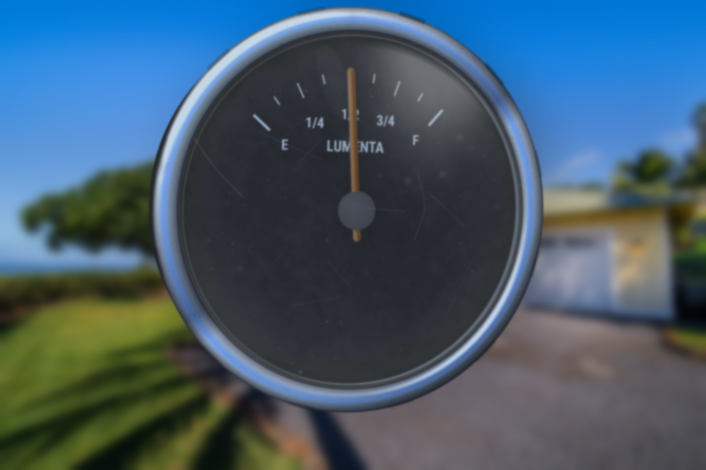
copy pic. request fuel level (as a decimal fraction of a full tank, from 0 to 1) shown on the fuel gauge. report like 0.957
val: 0.5
